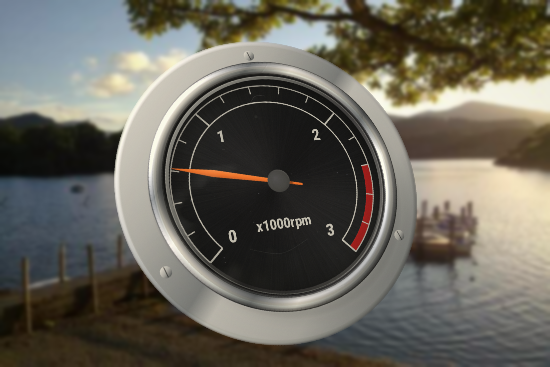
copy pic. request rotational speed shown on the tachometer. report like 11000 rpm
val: 600 rpm
